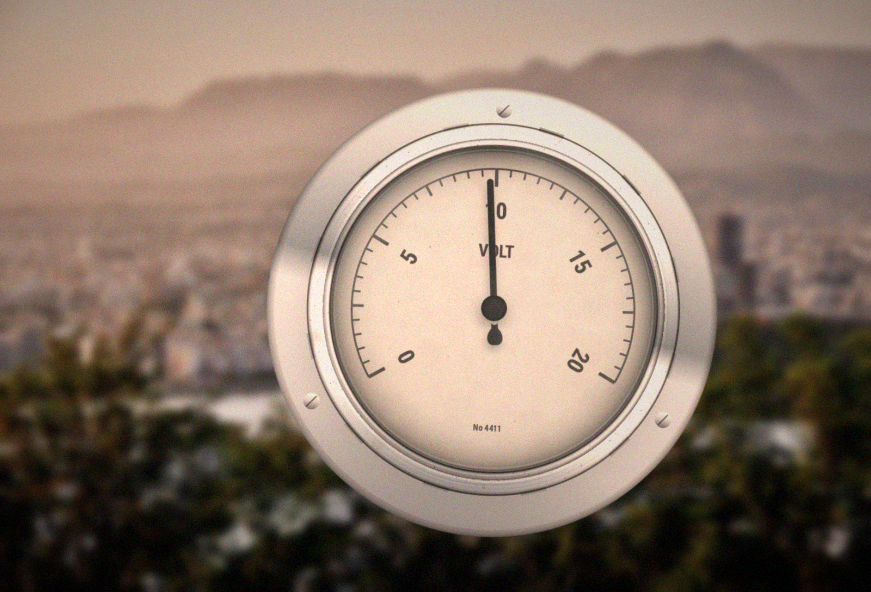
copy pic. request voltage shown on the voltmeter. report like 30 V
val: 9.75 V
